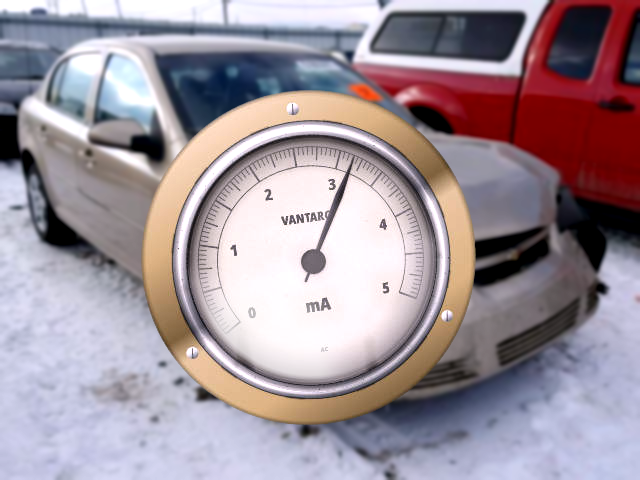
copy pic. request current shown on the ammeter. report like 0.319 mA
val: 3.15 mA
